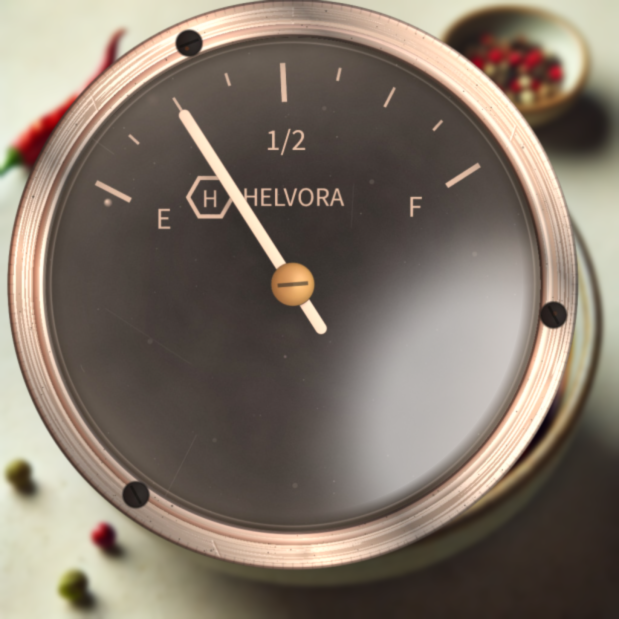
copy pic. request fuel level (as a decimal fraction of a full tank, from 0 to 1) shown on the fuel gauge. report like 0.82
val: 0.25
